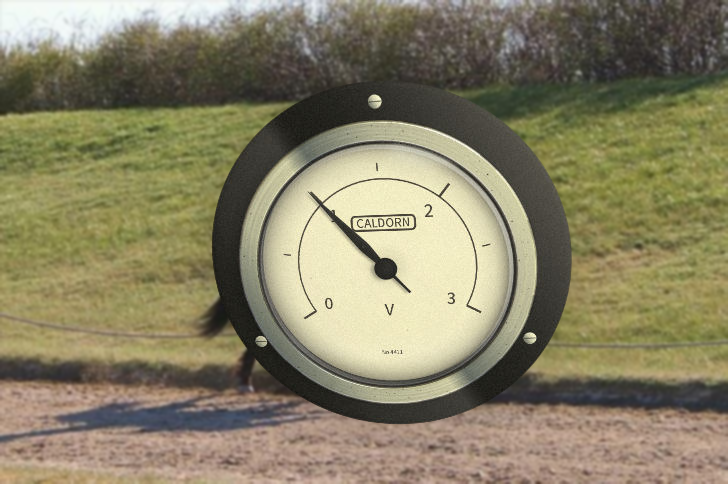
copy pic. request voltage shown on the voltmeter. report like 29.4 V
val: 1 V
